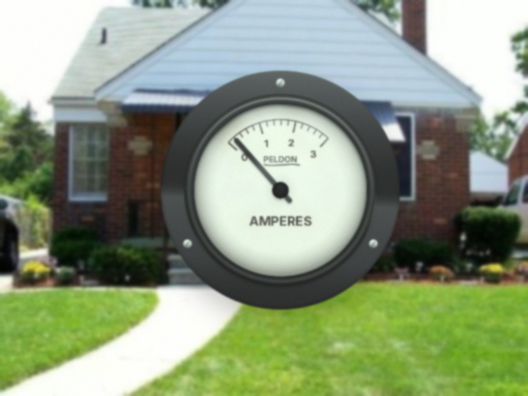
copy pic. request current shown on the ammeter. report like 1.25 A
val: 0.2 A
